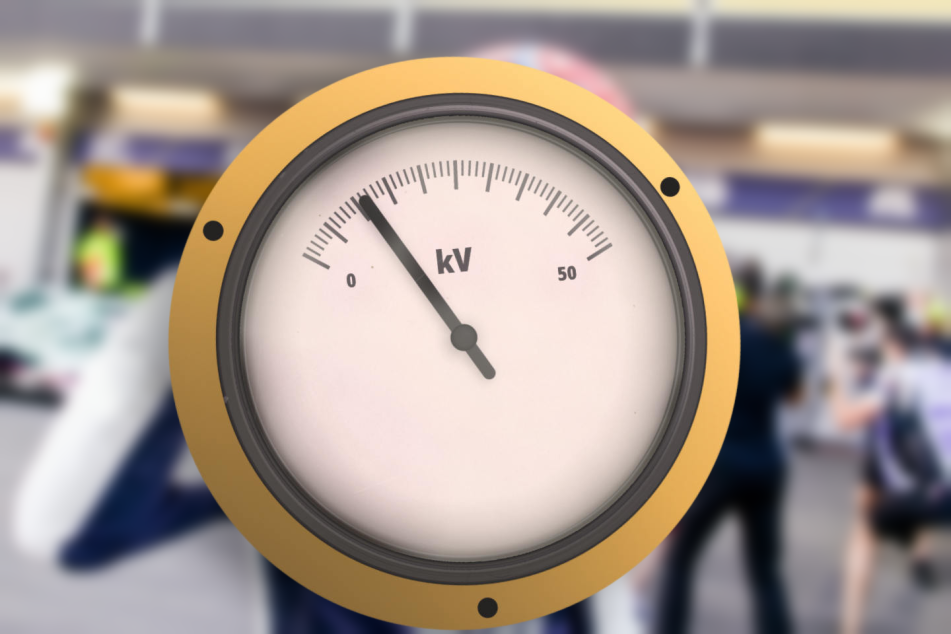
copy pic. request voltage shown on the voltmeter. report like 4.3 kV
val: 11 kV
